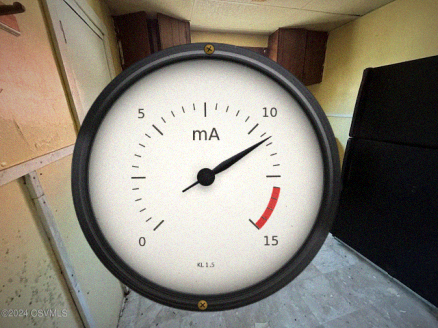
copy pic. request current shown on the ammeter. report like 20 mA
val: 10.75 mA
